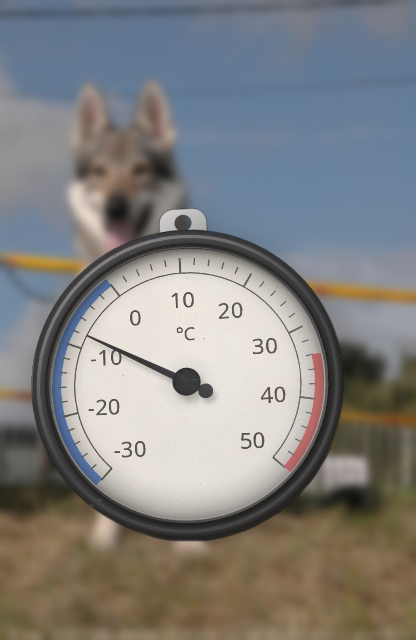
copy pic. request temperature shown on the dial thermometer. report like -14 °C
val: -8 °C
